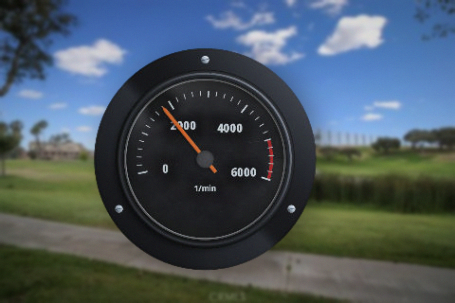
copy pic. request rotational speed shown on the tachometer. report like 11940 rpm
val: 1800 rpm
